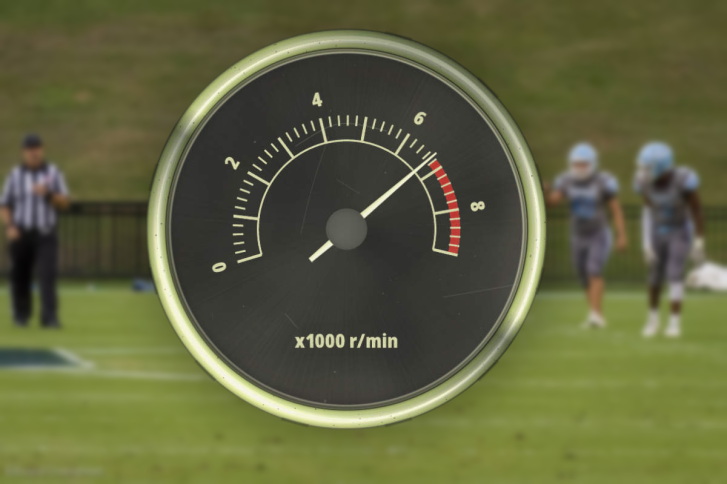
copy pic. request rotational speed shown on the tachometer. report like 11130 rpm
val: 6700 rpm
